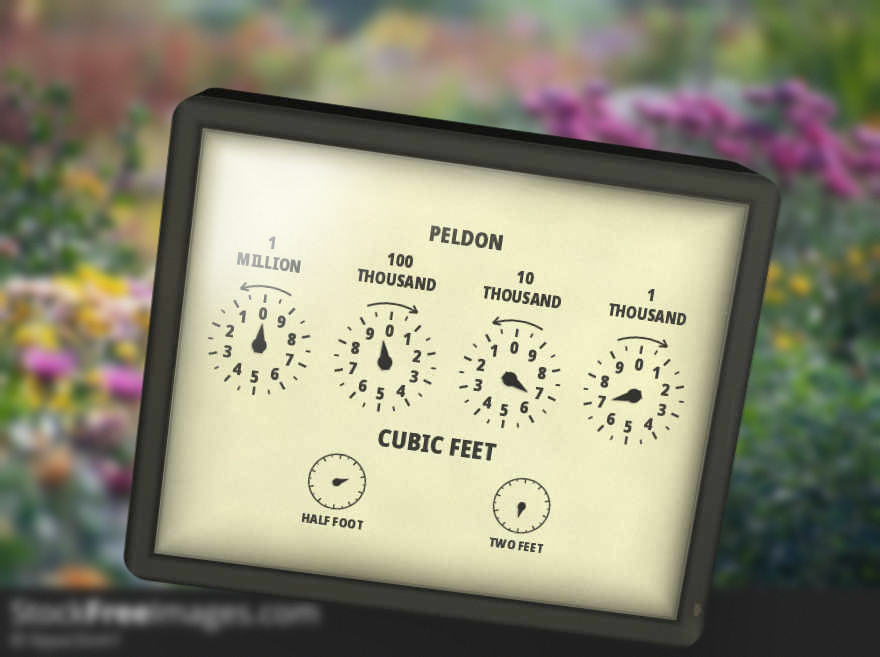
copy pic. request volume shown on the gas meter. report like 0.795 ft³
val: 996700 ft³
